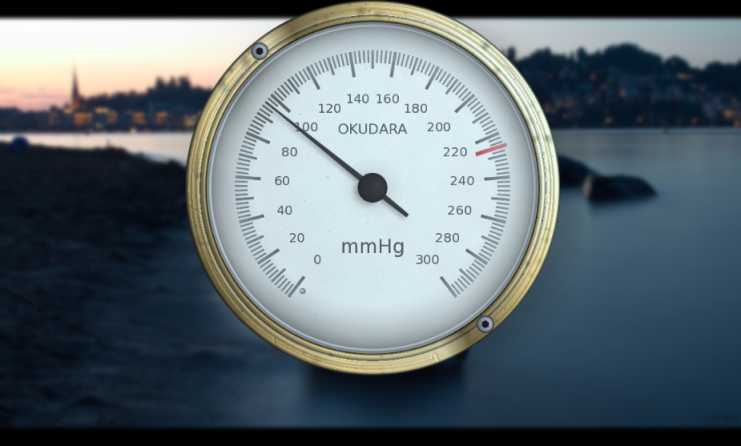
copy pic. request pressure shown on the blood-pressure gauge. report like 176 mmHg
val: 96 mmHg
